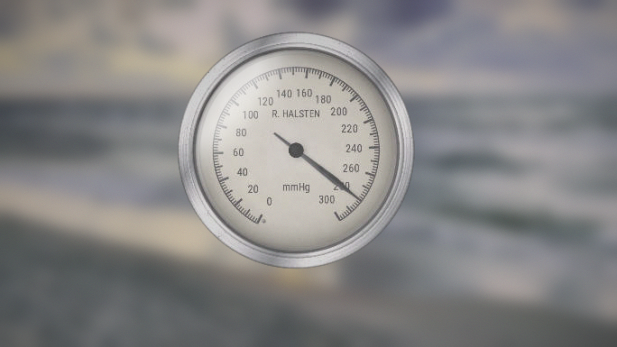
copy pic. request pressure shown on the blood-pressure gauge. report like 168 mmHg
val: 280 mmHg
